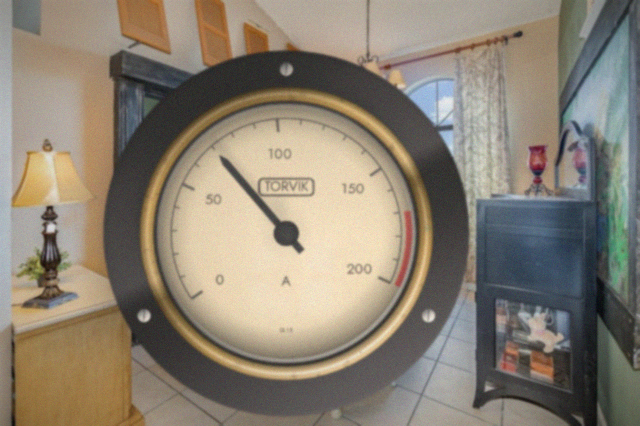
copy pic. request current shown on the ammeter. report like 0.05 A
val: 70 A
